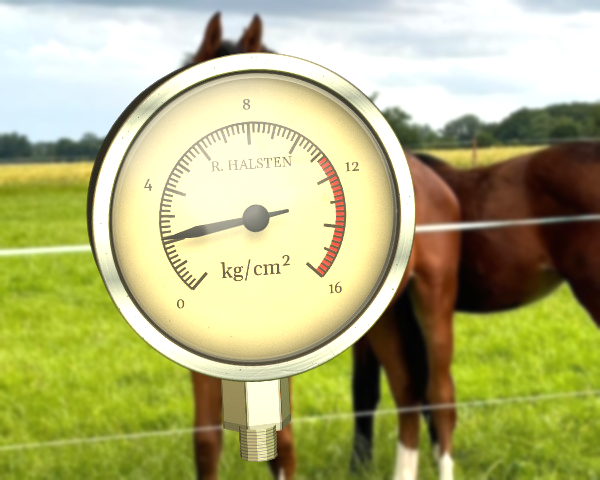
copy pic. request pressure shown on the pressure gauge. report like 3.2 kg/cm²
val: 2.2 kg/cm²
